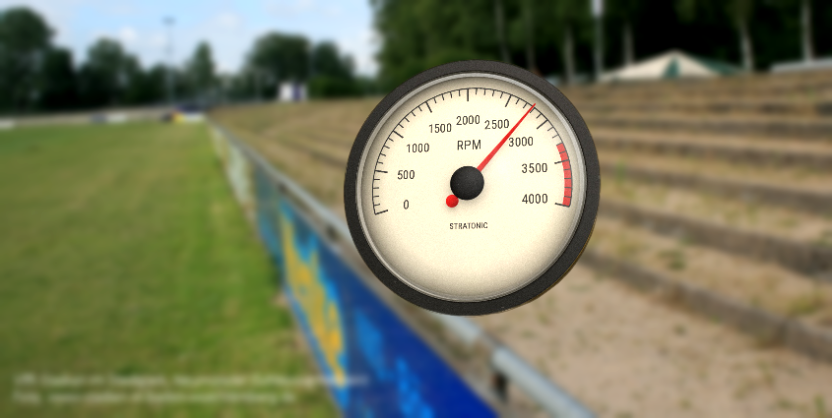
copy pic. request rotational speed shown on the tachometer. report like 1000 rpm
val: 2800 rpm
